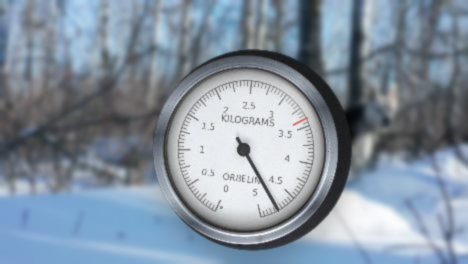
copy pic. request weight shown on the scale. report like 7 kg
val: 4.75 kg
